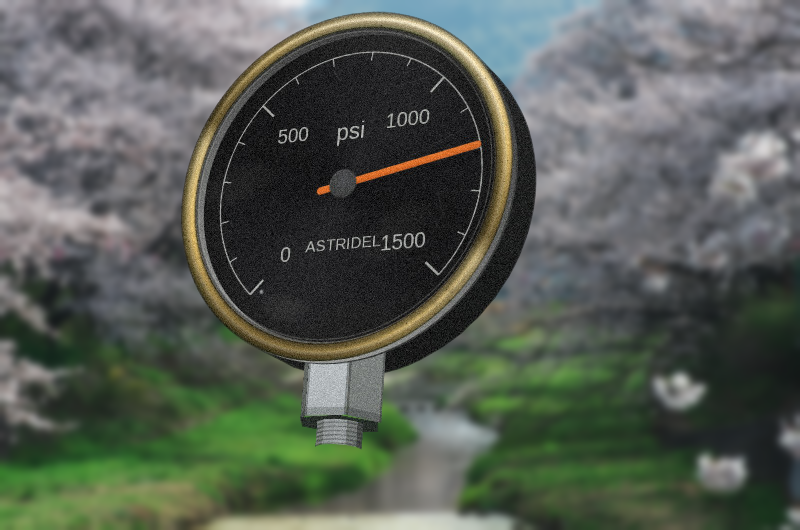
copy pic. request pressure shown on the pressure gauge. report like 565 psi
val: 1200 psi
